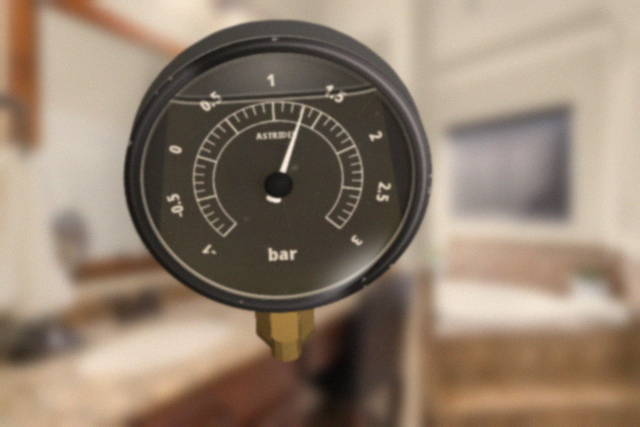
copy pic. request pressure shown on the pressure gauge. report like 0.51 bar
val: 1.3 bar
